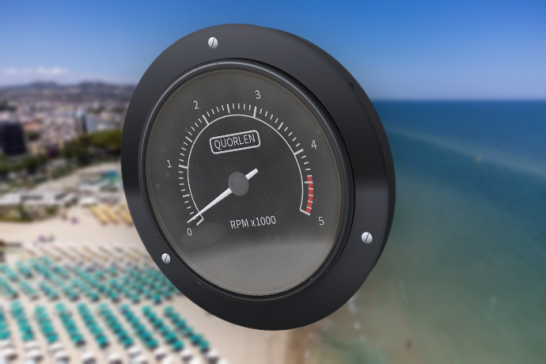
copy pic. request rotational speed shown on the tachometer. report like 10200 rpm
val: 100 rpm
